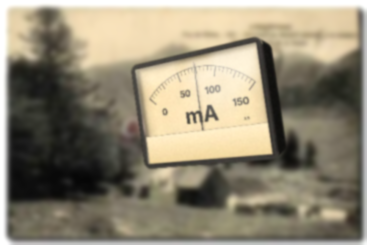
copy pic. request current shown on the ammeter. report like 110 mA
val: 75 mA
